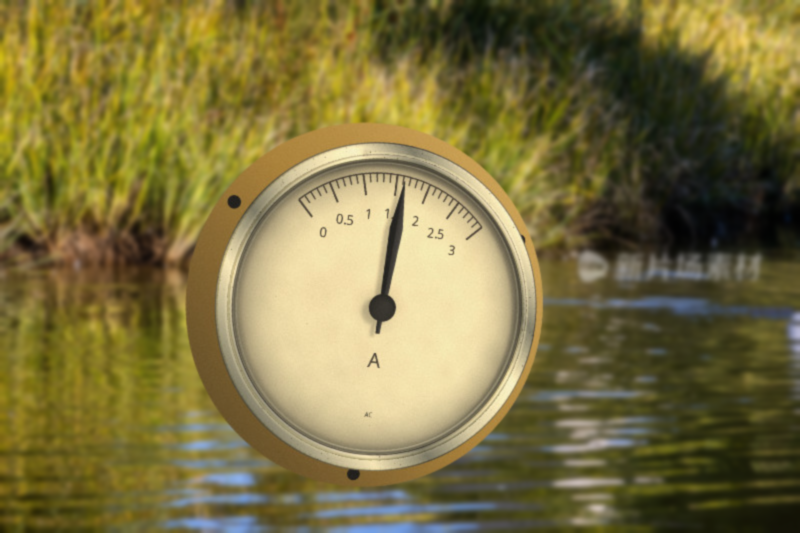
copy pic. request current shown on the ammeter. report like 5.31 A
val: 1.6 A
